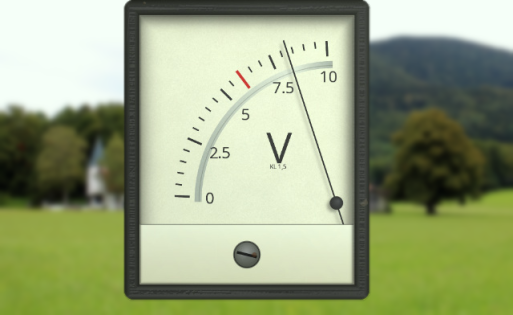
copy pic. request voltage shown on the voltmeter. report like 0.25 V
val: 8.25 V
